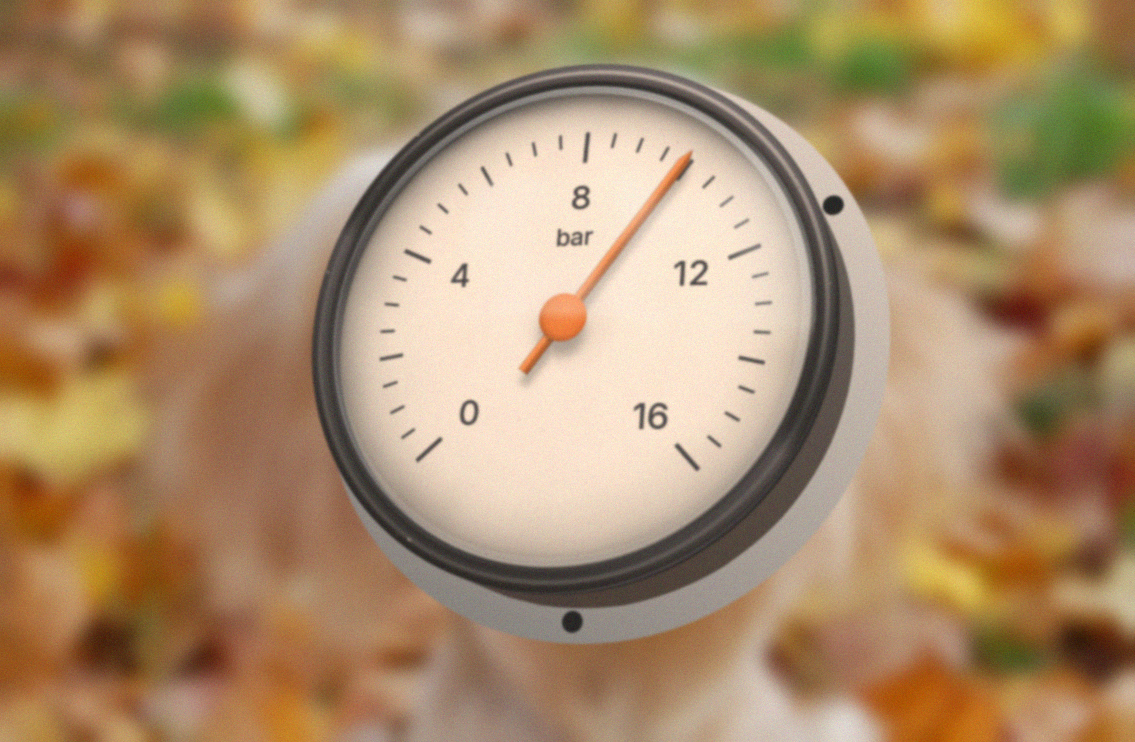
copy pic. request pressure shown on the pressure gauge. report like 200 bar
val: 10 bar
